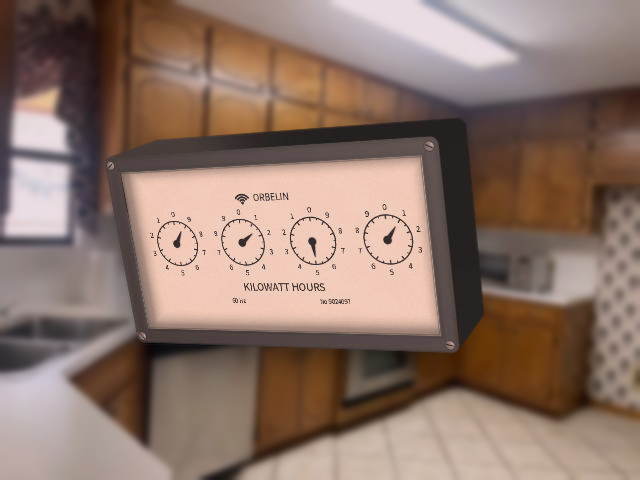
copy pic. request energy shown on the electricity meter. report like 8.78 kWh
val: 9151 kWh
